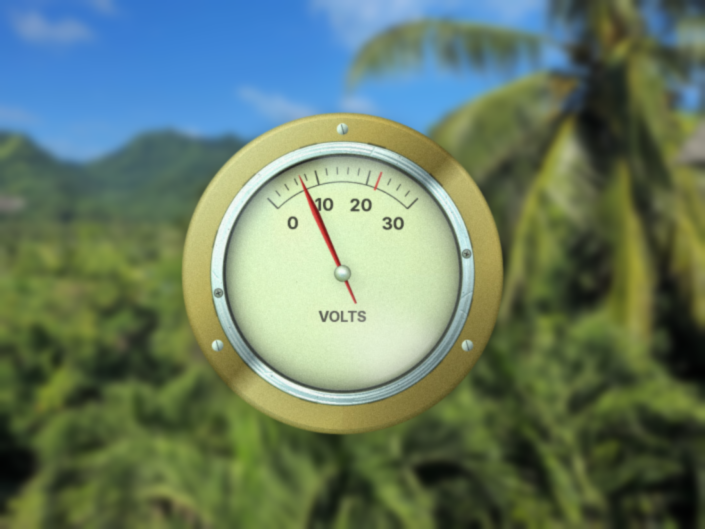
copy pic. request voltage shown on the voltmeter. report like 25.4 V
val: 7 V
